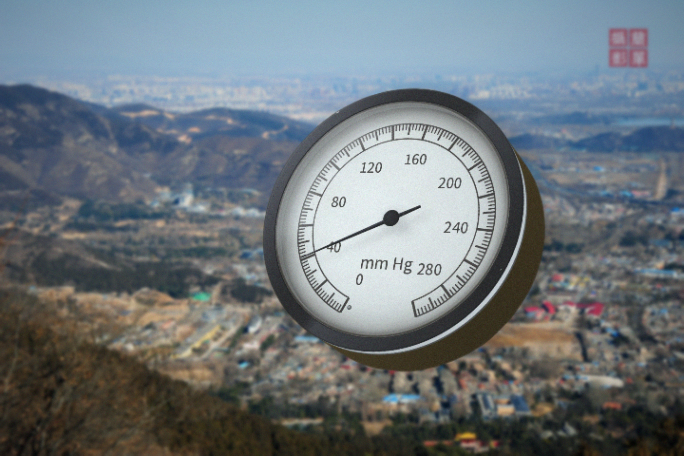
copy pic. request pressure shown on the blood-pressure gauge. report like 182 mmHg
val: 40 mmHg
